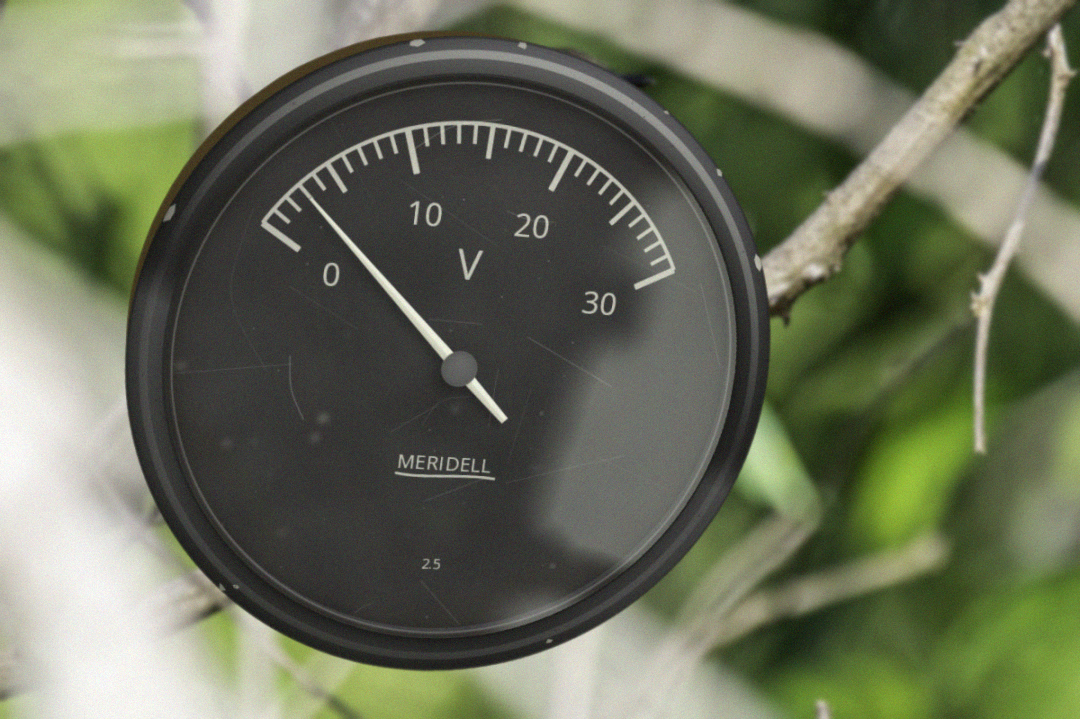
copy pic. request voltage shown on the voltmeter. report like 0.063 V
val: 3 V
